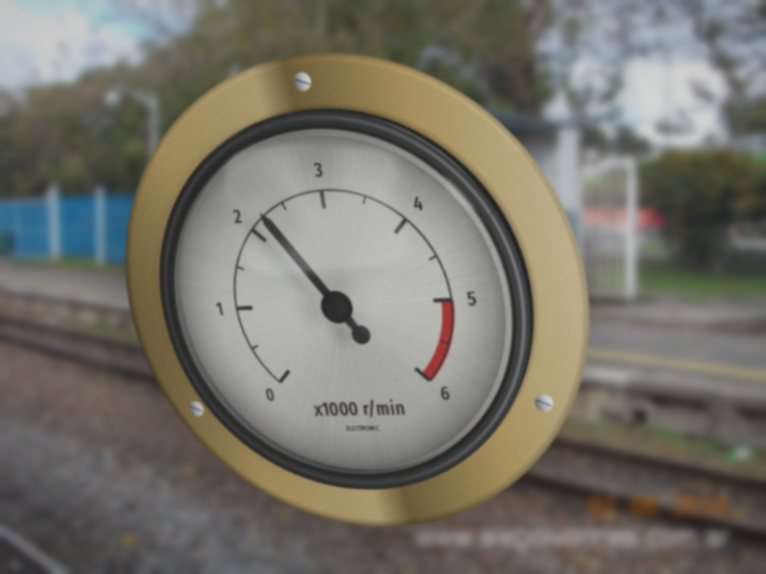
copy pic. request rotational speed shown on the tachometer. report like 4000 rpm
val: 2250 rpm
